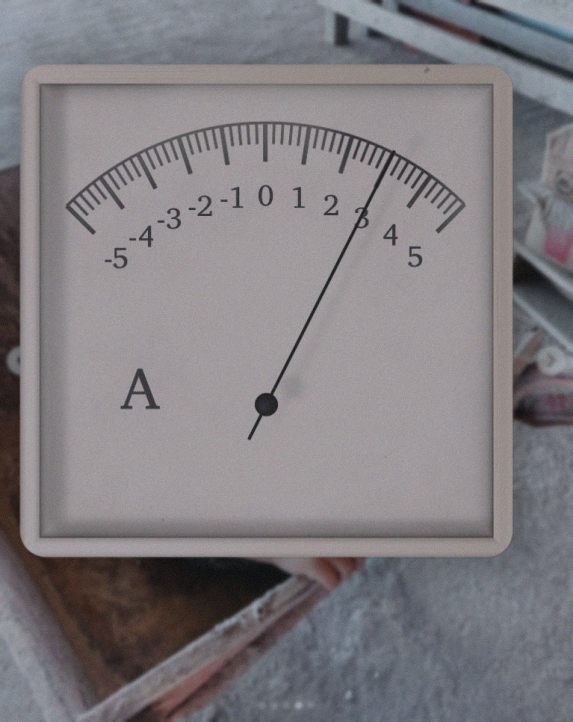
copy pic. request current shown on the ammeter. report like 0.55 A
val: 3 A
